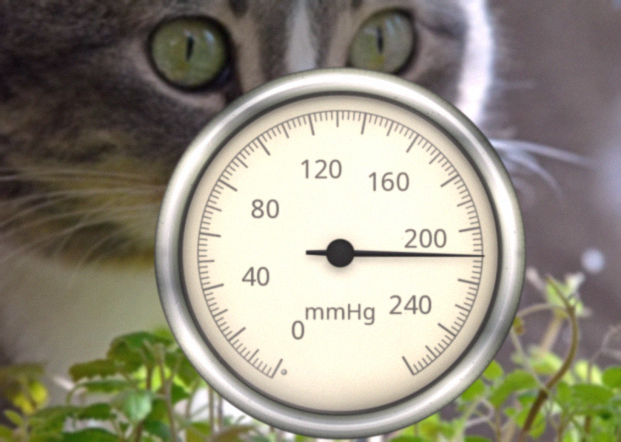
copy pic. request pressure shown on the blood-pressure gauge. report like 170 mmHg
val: 210 mmHg
